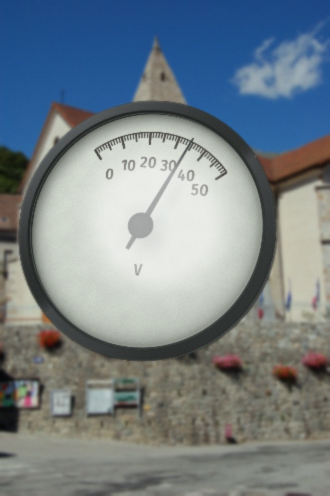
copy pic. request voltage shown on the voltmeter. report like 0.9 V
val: 35 V
